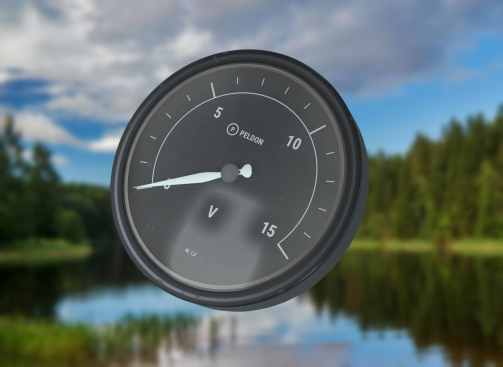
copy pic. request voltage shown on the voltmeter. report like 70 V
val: 0 V
